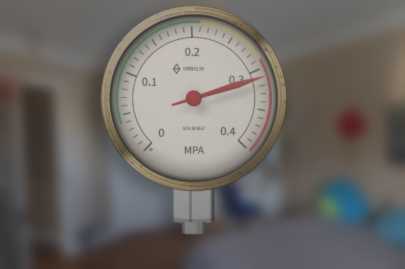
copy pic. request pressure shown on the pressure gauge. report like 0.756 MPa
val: 0.31 MPa
